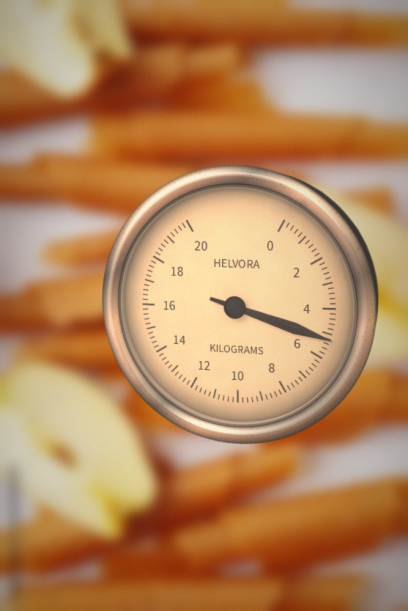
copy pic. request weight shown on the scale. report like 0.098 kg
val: 5.2 kg
